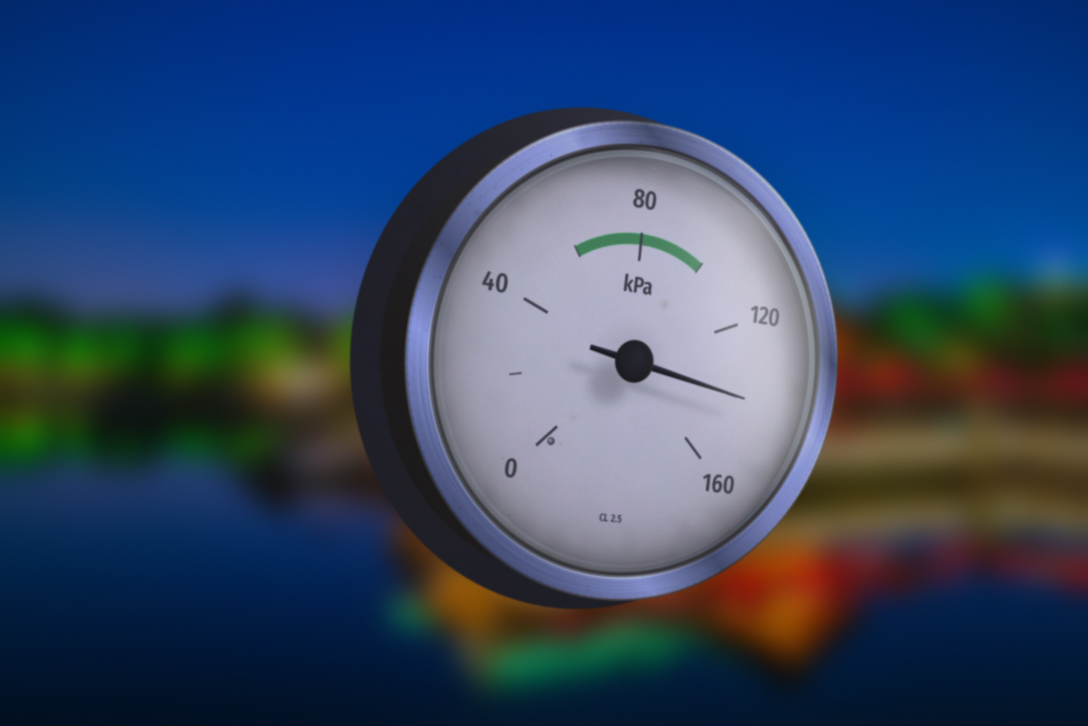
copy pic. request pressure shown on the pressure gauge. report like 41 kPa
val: 140 kPa
